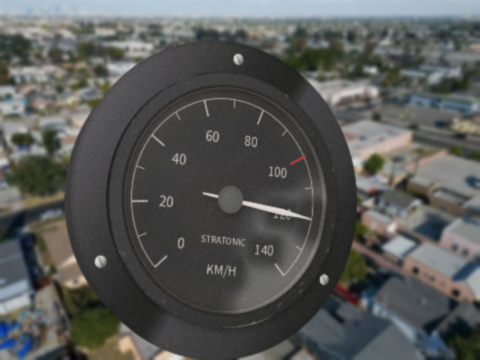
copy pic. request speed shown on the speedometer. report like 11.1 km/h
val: 120 km/h
